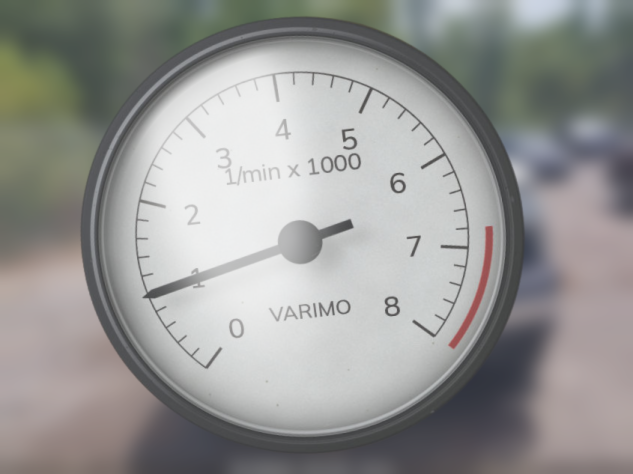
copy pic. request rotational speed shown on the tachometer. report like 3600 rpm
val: 1000 rpm
